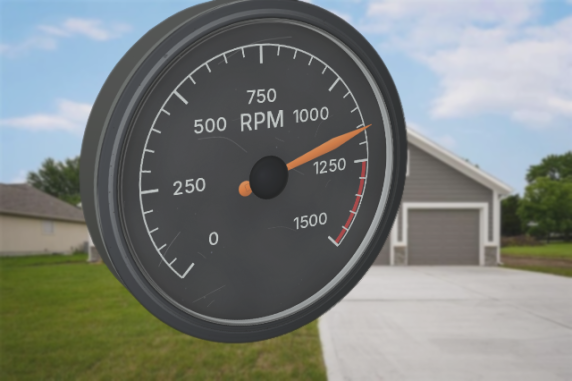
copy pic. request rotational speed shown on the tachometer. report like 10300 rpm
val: 1150 rpm
